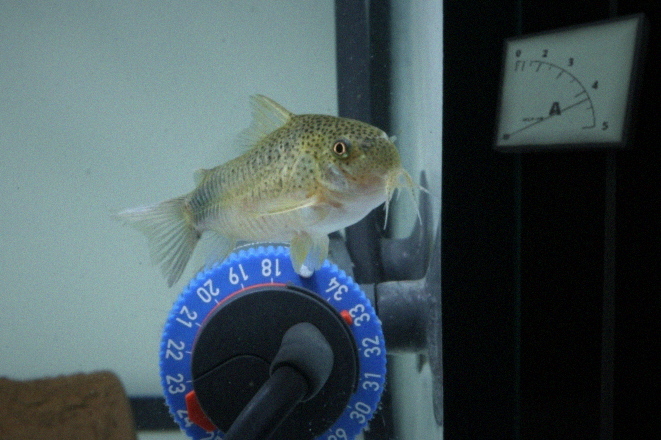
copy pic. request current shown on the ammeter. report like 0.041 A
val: 4.25 A
